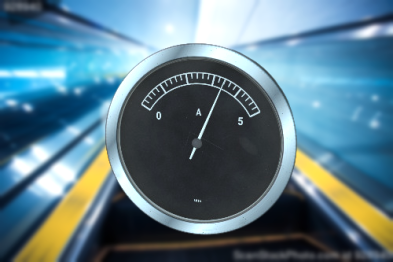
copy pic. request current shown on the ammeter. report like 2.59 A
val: 3.4 A
